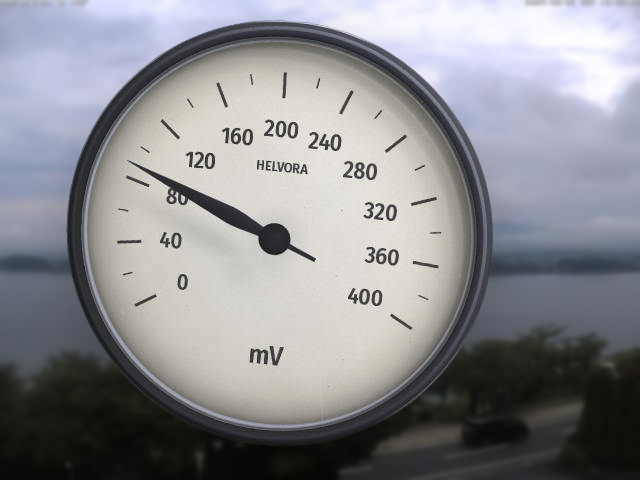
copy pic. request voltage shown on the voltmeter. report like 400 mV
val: 90 mV
